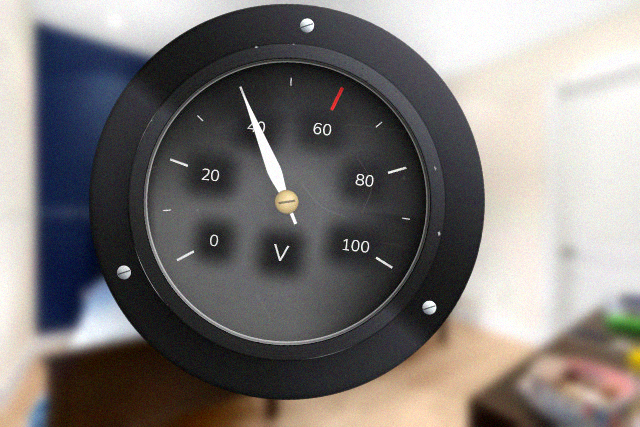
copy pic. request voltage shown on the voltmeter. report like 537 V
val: 40 V
